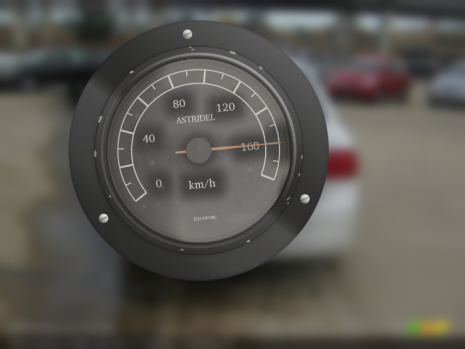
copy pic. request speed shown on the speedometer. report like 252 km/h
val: 160 km/h
